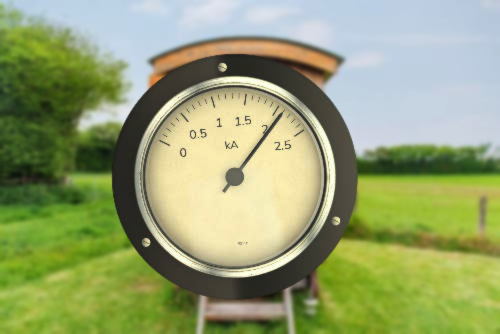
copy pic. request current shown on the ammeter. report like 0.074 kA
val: 2.1 kA
